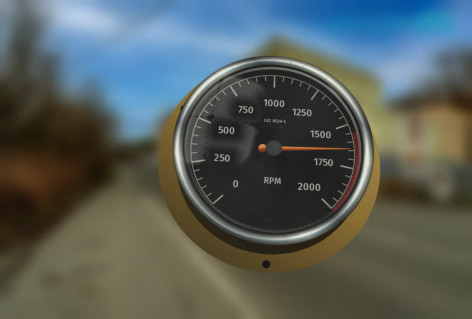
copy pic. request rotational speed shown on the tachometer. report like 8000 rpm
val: 1650 rpm
